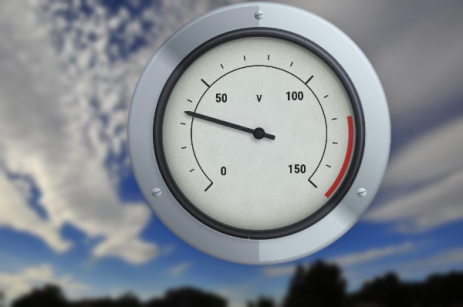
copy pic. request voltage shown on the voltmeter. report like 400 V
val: 35 V
